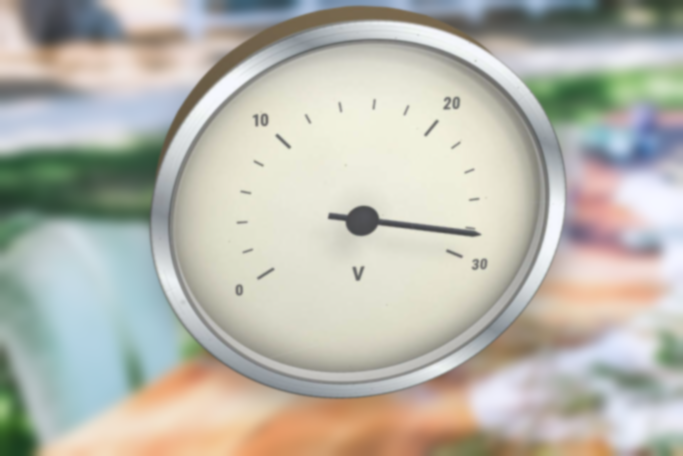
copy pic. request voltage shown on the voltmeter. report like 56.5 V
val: 28 V
